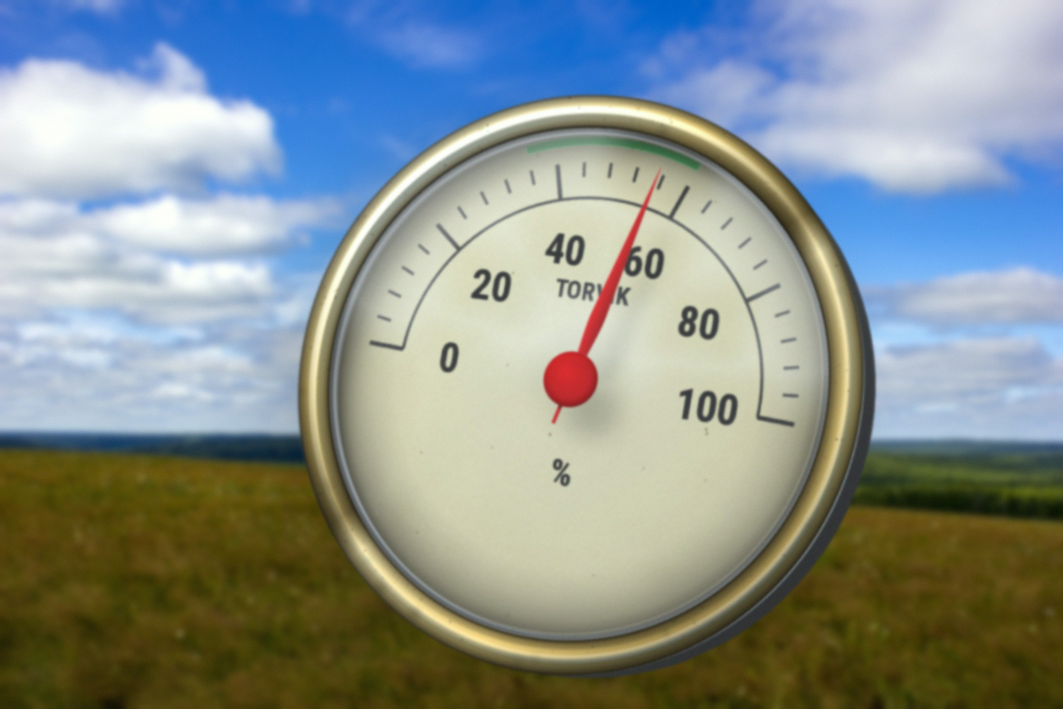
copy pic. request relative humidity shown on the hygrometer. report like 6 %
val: 56 %
